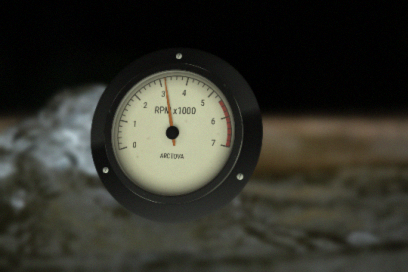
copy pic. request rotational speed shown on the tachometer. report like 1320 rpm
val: 3200 rpm
